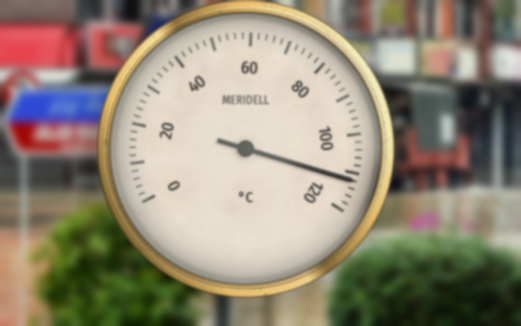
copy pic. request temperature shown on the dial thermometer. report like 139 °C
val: 112 °C
